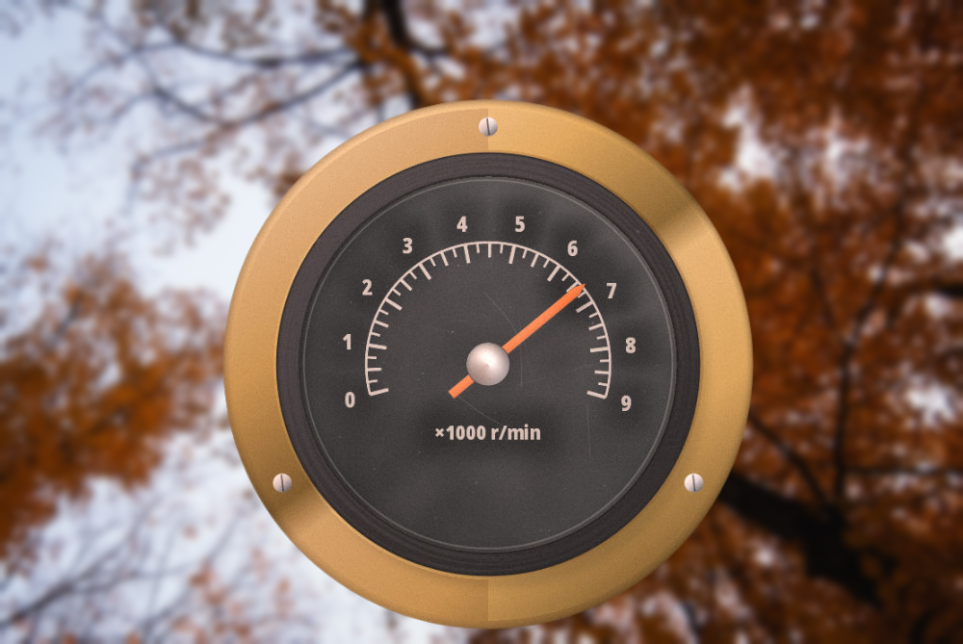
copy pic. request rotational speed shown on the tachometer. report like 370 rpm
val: 6625 rpm
